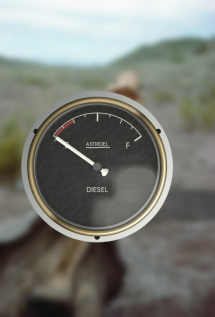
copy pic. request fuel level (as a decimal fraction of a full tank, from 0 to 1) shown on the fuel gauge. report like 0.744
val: 0
